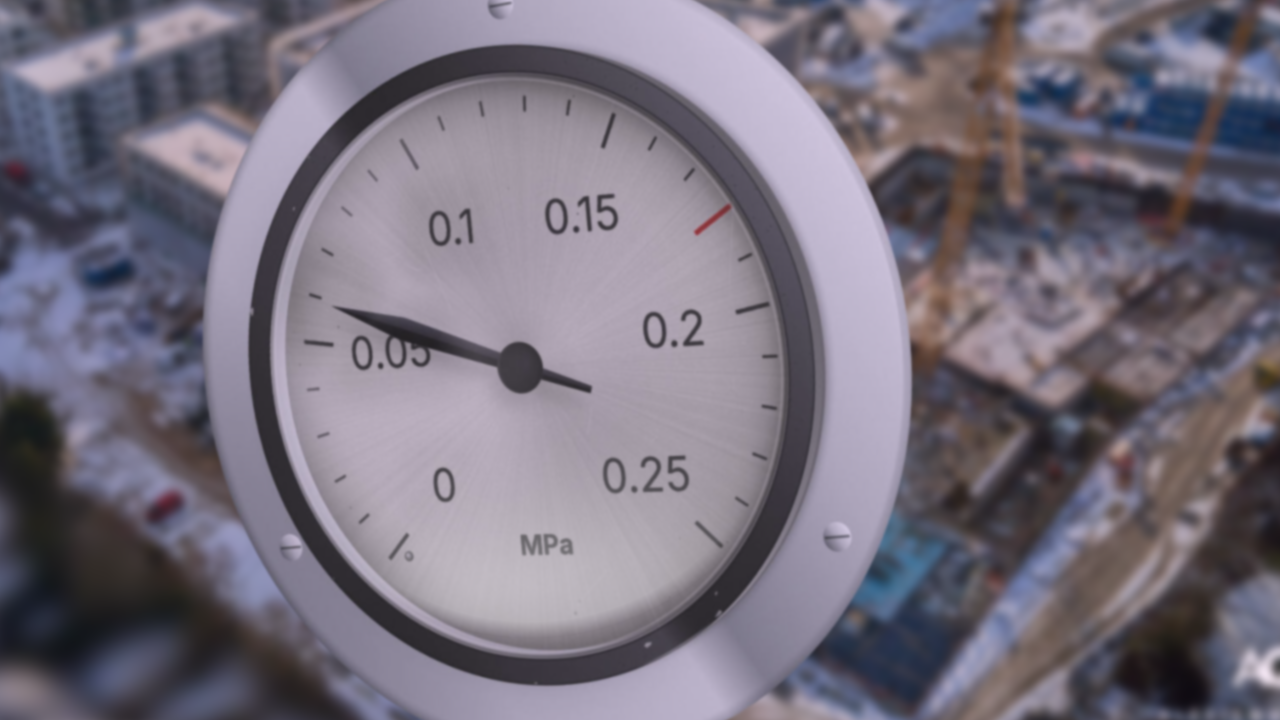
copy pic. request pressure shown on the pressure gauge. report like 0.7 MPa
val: 0.06 MPa
